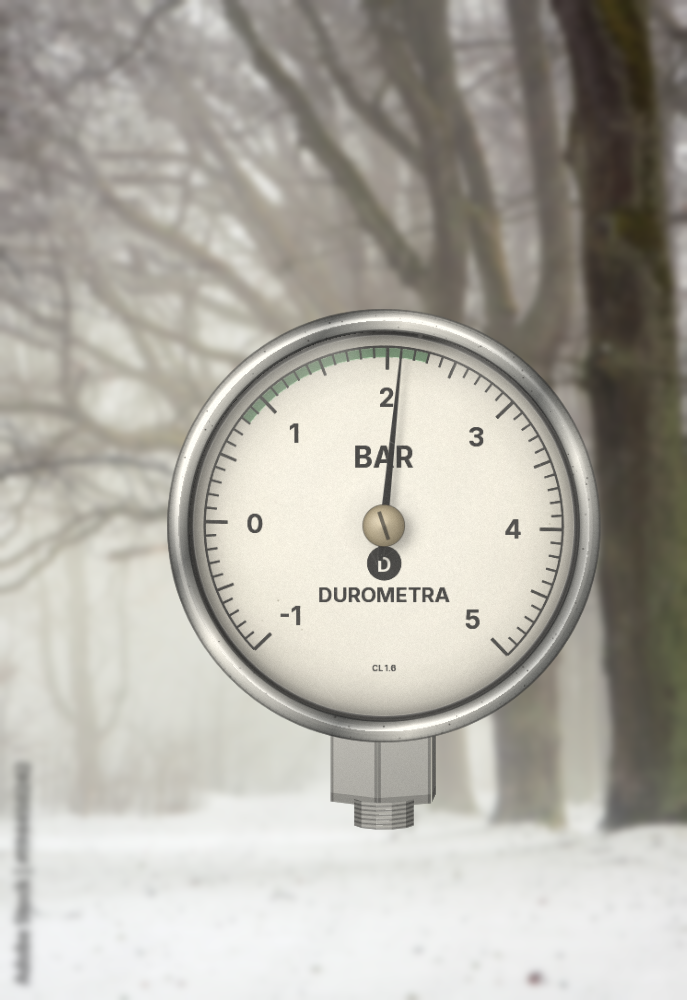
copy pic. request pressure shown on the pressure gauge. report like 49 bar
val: 2.1 bar
